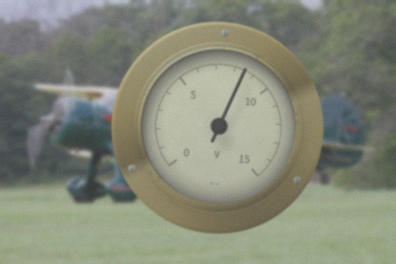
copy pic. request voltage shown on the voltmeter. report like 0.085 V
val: 8.5 V
